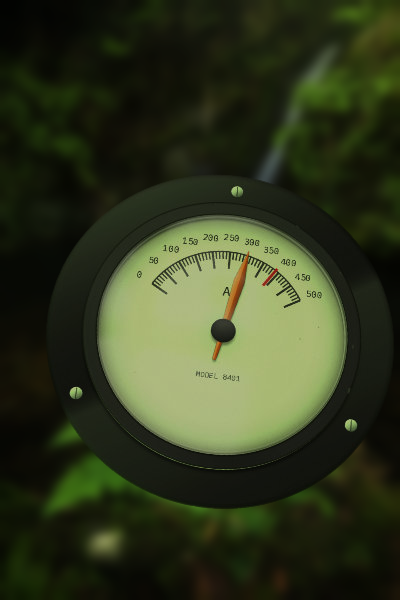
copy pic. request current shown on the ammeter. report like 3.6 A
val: 300 A
